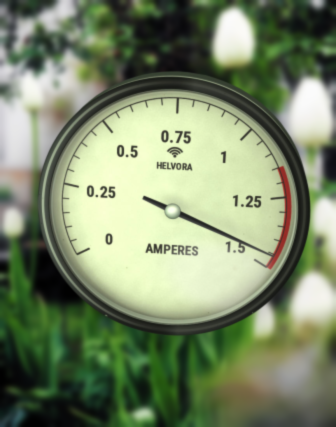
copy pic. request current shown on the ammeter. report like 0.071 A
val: 1.45 A
